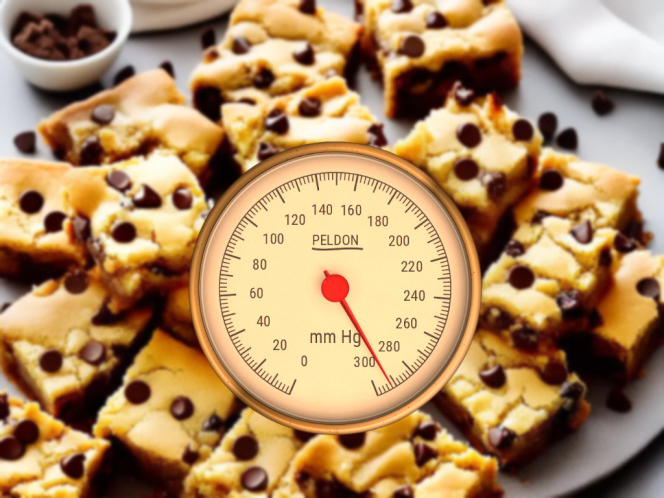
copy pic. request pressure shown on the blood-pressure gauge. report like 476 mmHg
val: 292 mmHg
